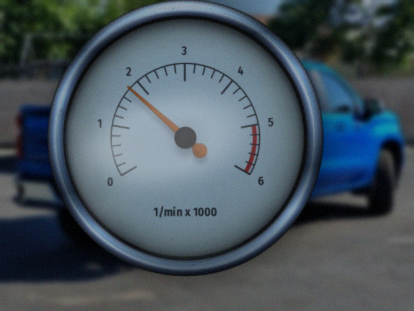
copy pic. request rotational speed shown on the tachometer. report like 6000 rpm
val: 1800 rpm
